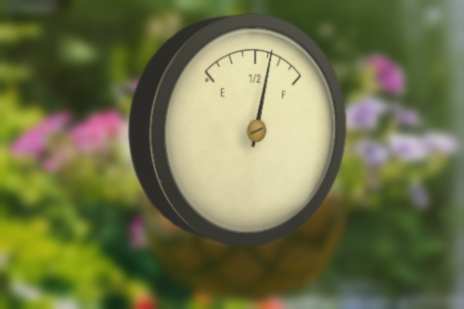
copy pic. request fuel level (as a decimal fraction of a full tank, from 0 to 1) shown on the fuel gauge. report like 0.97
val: 0.625
